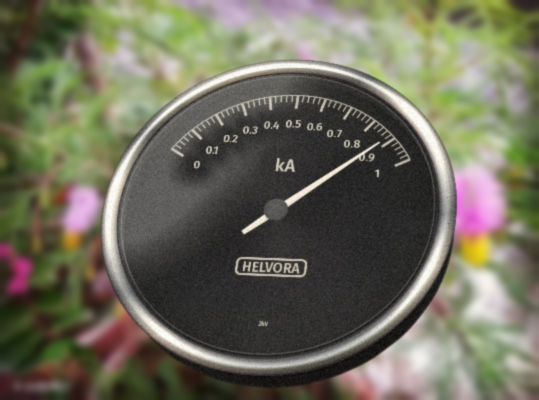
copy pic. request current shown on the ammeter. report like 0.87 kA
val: 0.9 kA
